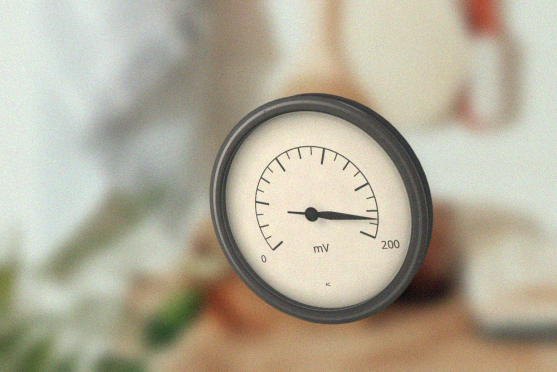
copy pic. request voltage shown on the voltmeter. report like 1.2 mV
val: 185 mV
